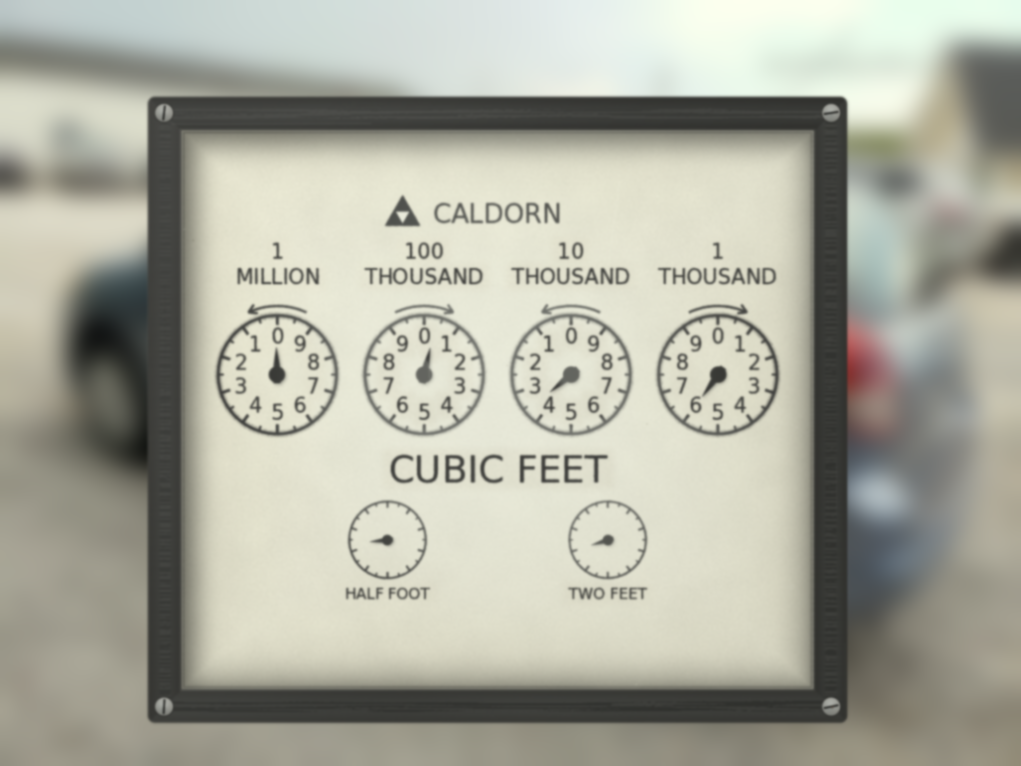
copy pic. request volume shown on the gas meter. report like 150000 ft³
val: 3600 ft³
